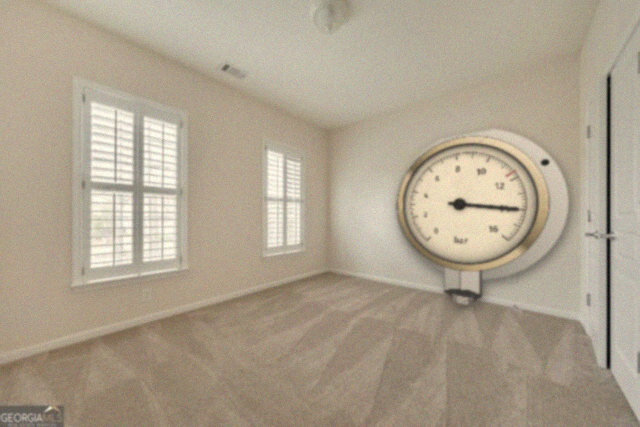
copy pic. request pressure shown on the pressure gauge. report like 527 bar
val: 14 bar
